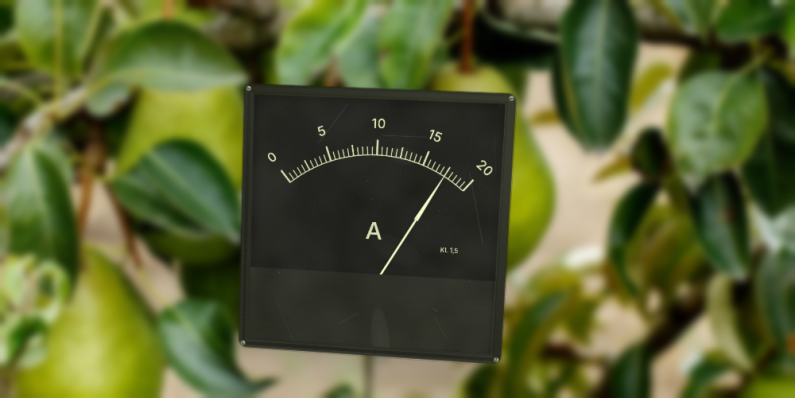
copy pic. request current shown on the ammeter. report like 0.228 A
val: 17.5 A
